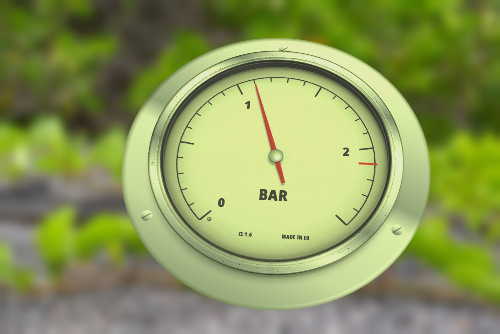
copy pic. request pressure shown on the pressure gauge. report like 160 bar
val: 1.1 bar
